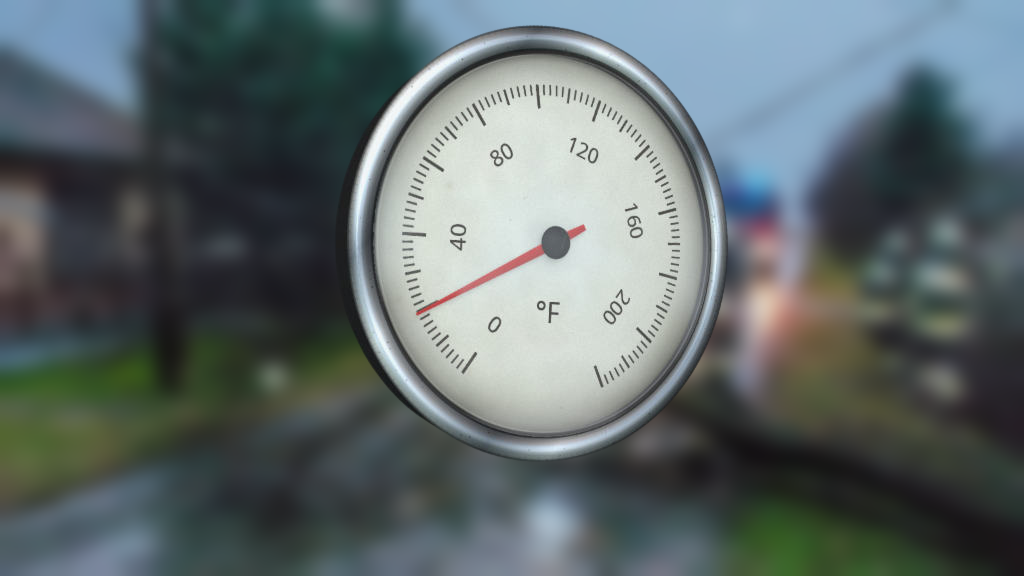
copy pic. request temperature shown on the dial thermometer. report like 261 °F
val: 20 °F
